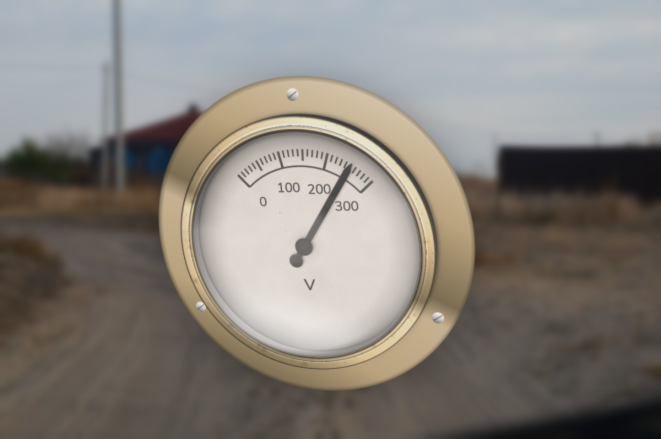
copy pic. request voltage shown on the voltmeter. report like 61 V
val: 250 V
